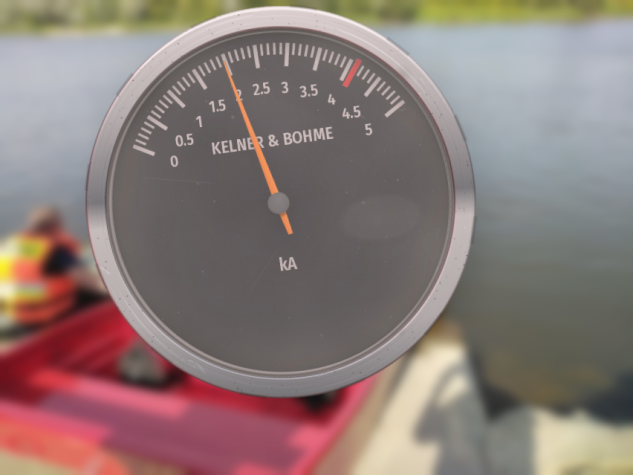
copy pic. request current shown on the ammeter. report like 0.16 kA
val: 2 kA
